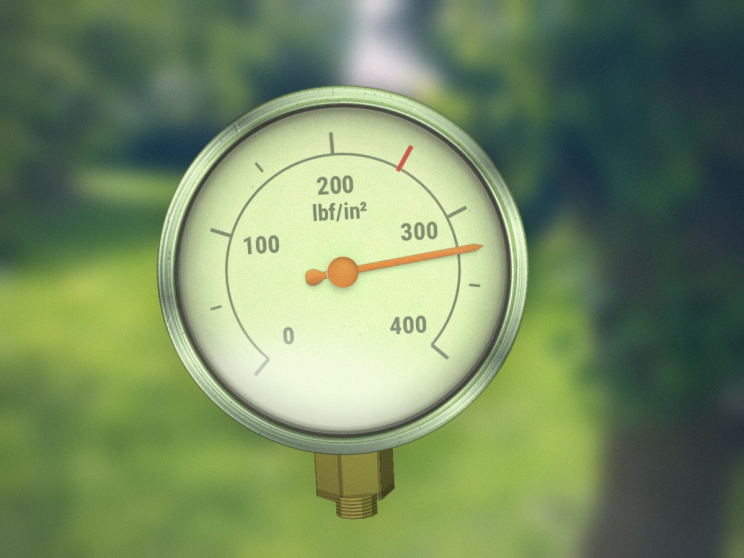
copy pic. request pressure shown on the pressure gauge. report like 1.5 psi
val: 325 psi
